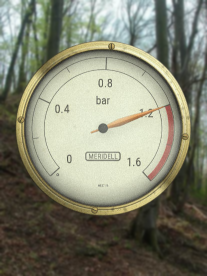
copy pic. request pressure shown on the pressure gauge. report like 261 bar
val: 1.2 bar
